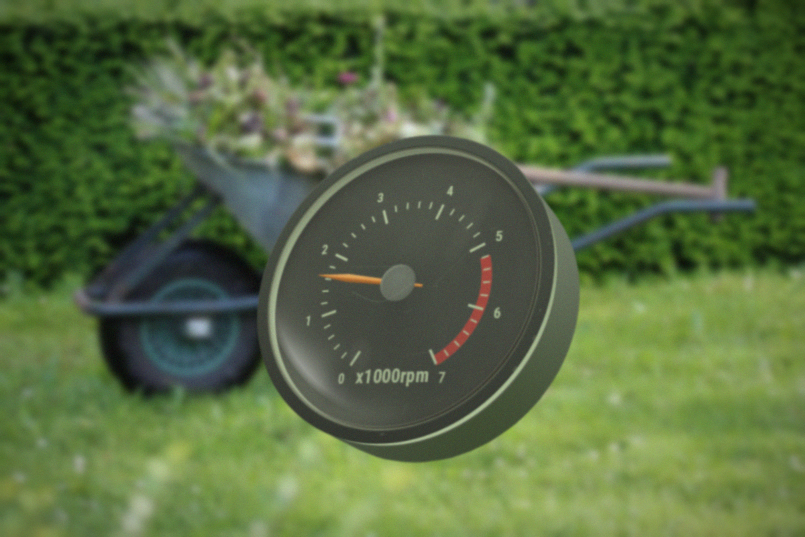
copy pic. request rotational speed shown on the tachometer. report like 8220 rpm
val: 1600 rpm
